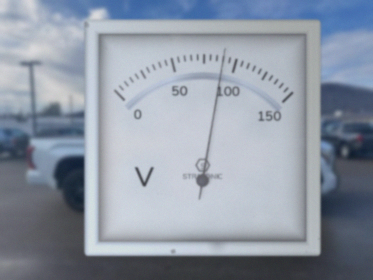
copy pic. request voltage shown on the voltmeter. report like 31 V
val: 90 V
